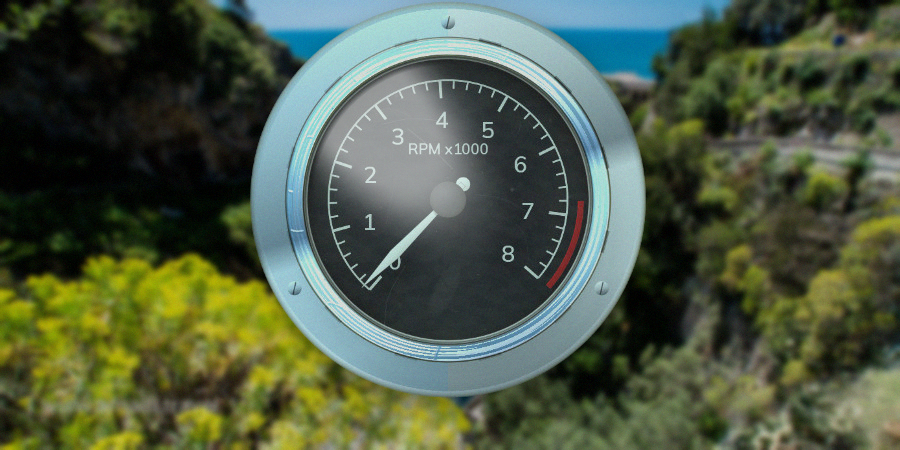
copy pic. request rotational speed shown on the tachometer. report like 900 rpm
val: 100 rpm
